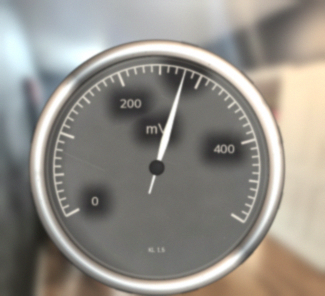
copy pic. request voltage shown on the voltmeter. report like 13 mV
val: 280 mV
